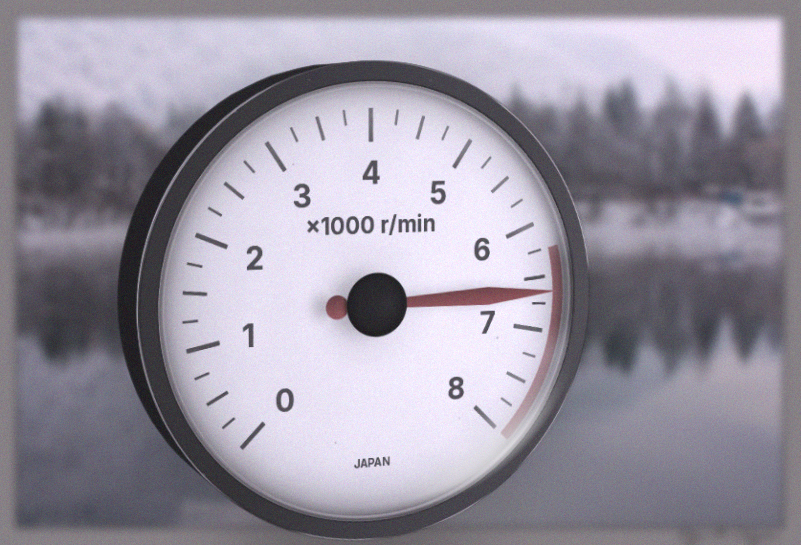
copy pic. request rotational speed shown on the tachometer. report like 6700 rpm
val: 6625 rpm
